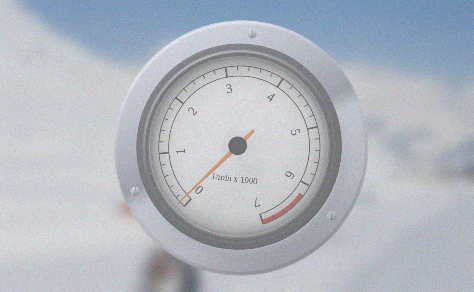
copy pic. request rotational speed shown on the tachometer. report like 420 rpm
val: 100 rpm
